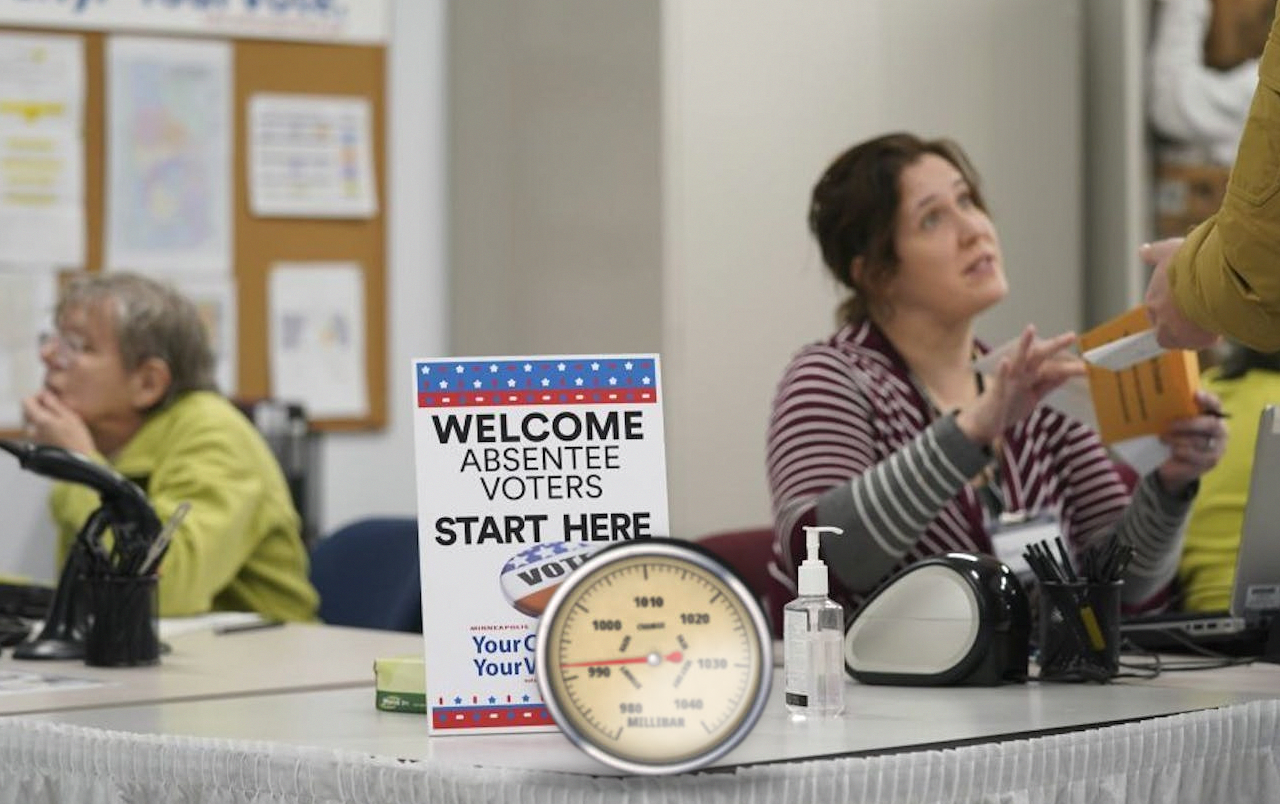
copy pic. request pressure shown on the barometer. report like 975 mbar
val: 992 mbar
